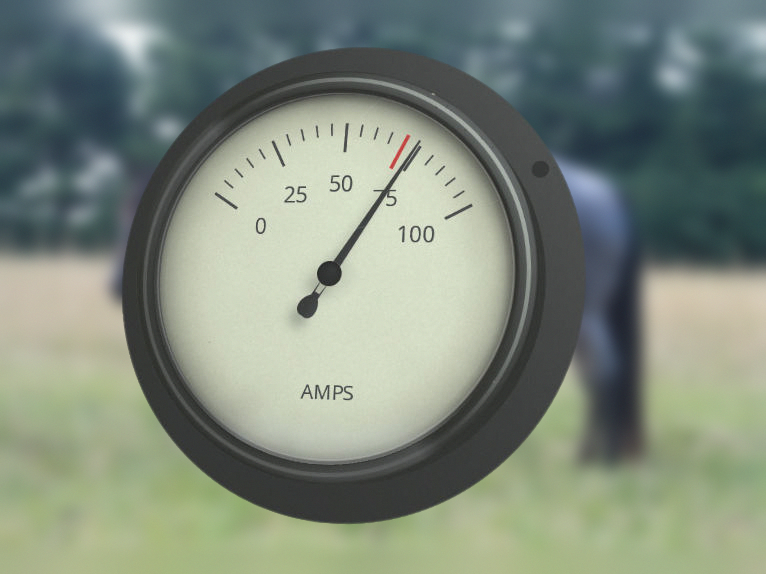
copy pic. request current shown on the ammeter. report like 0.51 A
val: 75 A
